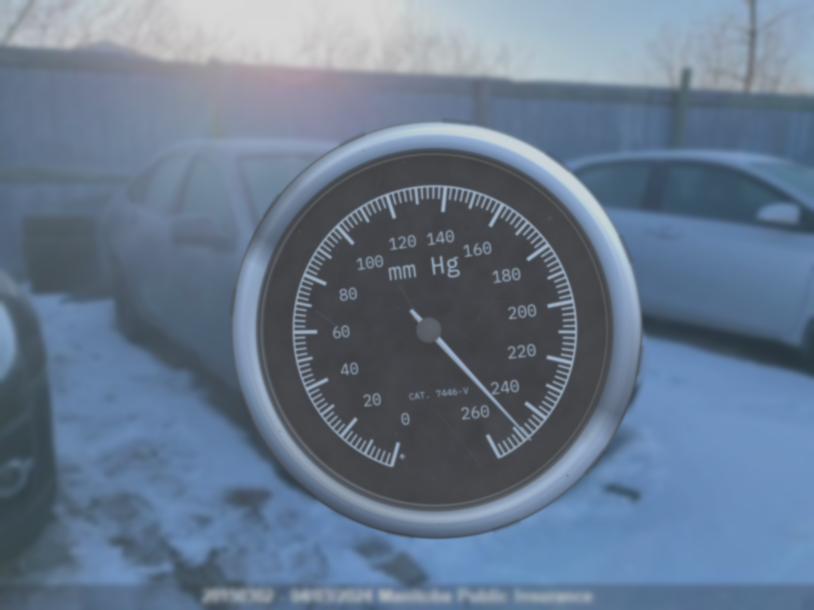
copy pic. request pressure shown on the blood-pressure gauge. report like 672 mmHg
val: 248 mmHg
